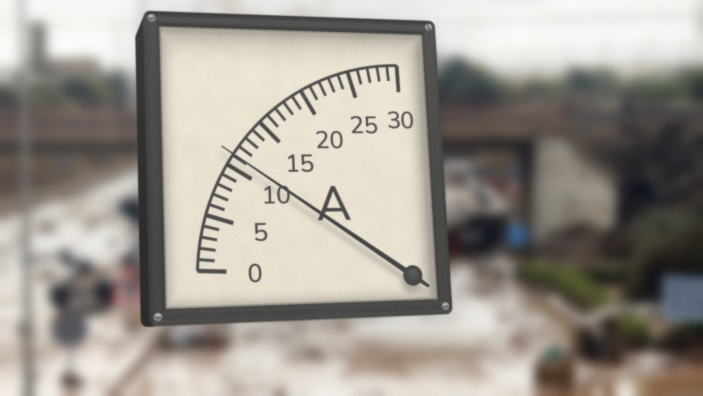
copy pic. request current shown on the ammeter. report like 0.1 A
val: 11 A
